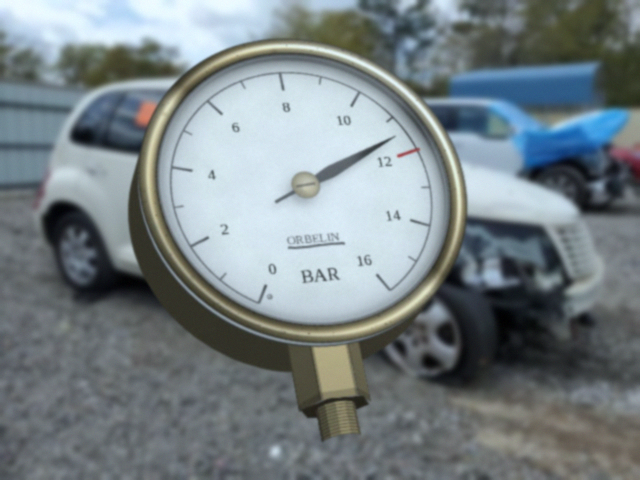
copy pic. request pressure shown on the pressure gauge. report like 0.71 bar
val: 11.5 bar
